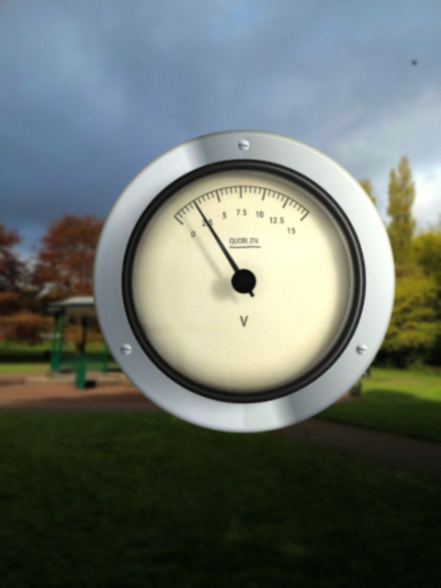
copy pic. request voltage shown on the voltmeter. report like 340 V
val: 2.5 V
